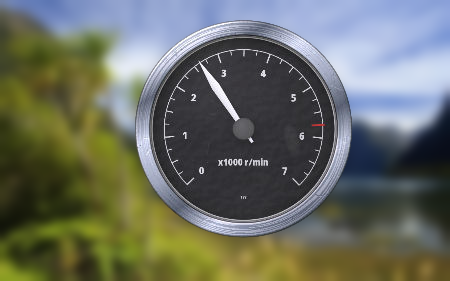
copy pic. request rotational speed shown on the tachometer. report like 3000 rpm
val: 2625 rpm
